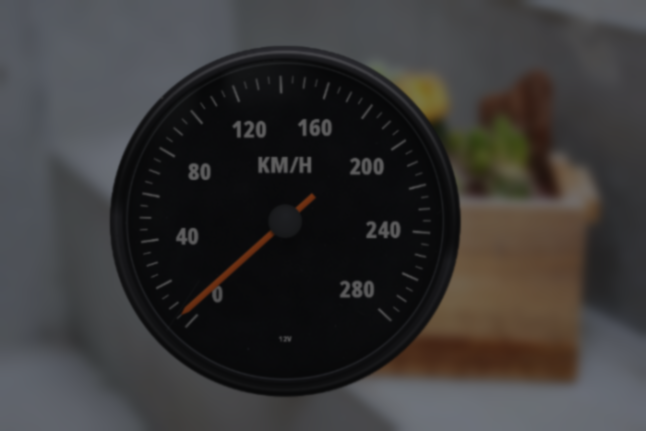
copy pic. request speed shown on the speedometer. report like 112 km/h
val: 5 km/h
